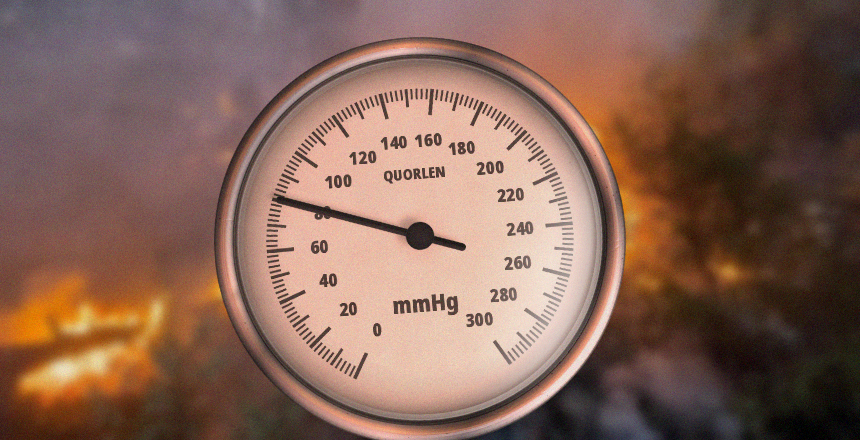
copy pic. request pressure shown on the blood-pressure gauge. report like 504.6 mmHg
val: 80 mmHg
